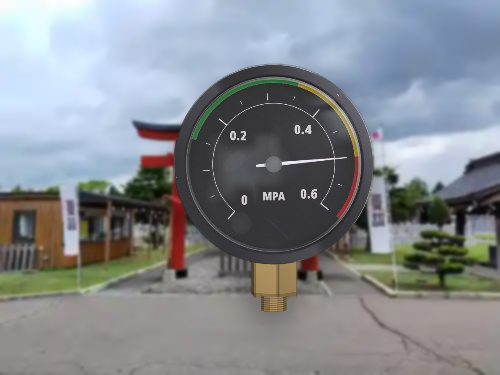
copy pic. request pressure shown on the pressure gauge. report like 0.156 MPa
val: 0.5 MPa
